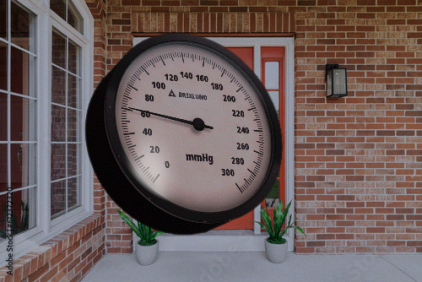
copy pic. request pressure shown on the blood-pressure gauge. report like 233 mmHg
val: 60 mmHg
